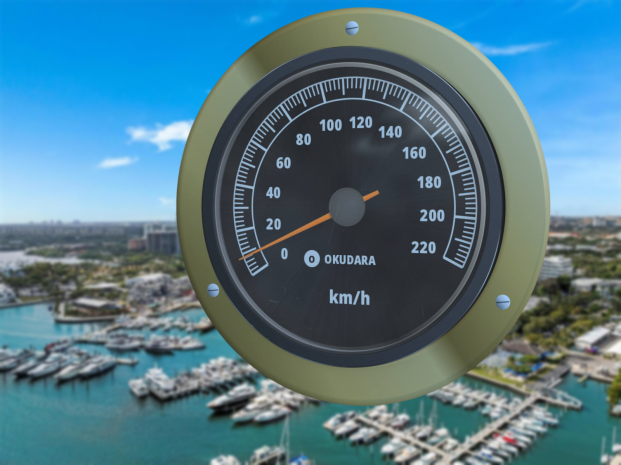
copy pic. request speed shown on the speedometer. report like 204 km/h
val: 8 km/h
